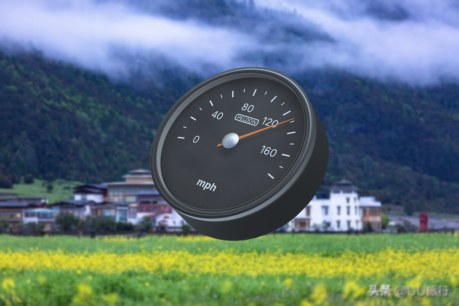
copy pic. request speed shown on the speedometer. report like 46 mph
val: 130 mph
